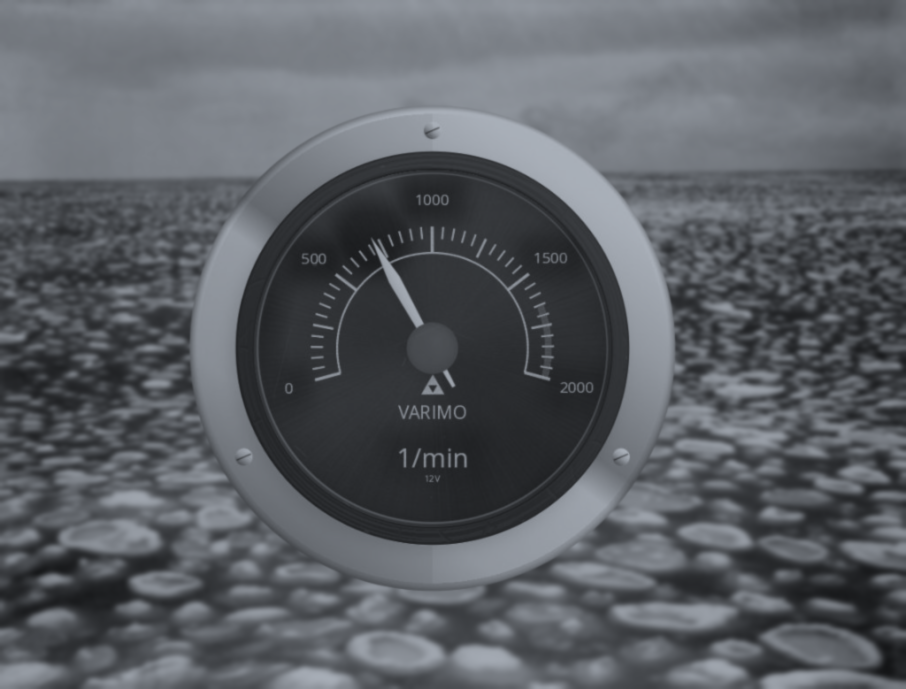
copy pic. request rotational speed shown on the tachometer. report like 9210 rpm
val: 725 rpm
